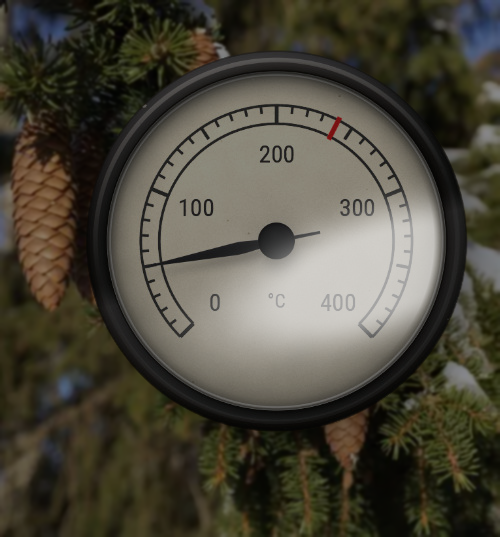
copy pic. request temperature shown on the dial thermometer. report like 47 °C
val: 50 °C
